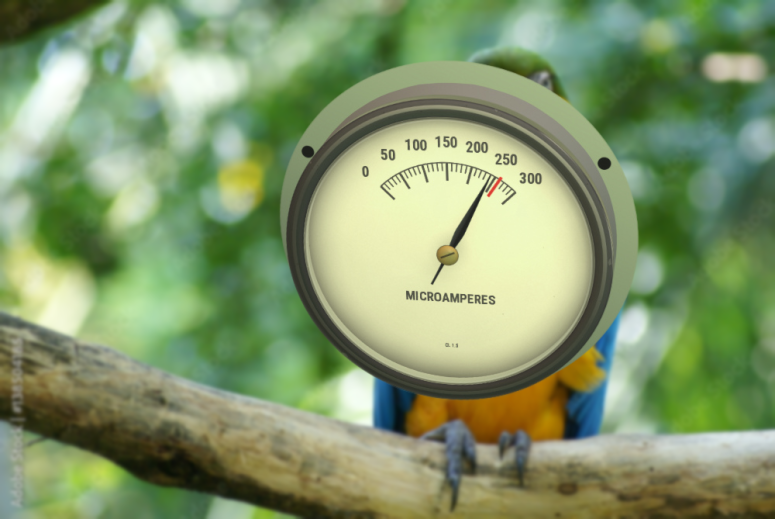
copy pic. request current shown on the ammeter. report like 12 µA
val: 240 µA
